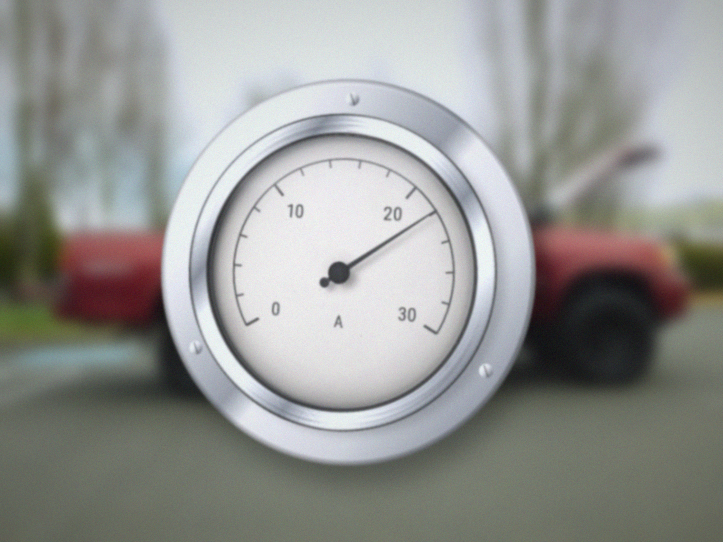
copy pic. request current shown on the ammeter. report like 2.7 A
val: 22 A
